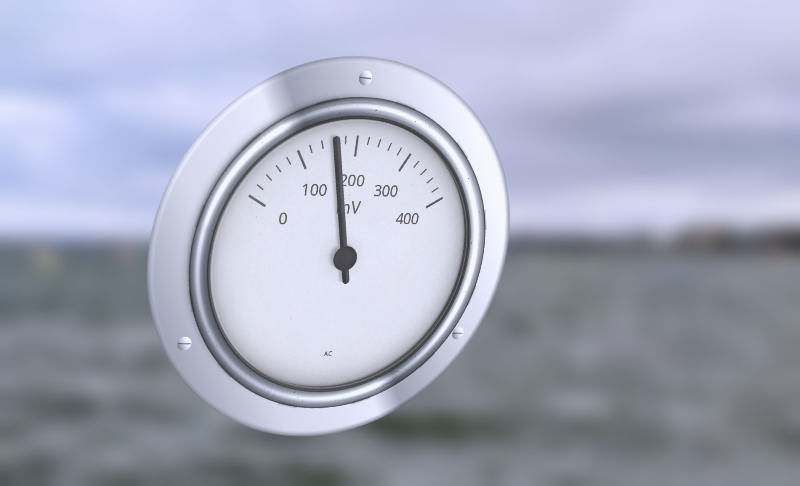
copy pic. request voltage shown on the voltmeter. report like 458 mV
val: 160 mV
